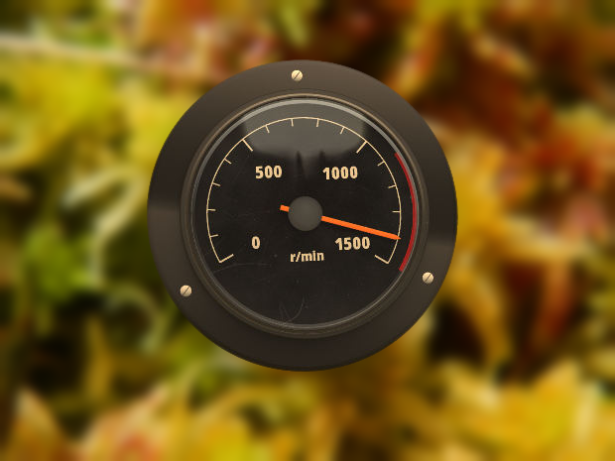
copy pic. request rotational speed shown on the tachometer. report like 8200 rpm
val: 1400 rpm
